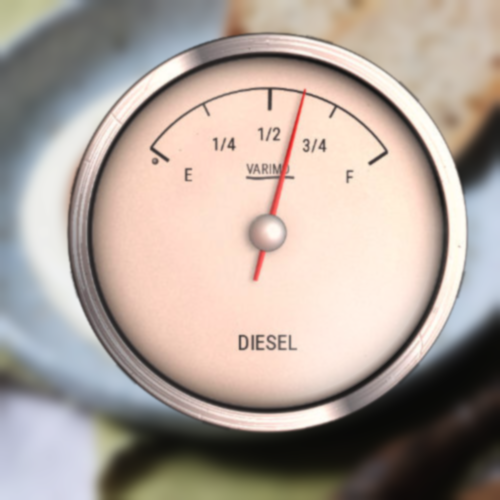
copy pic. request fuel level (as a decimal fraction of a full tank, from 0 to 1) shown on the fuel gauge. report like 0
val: 0.625
